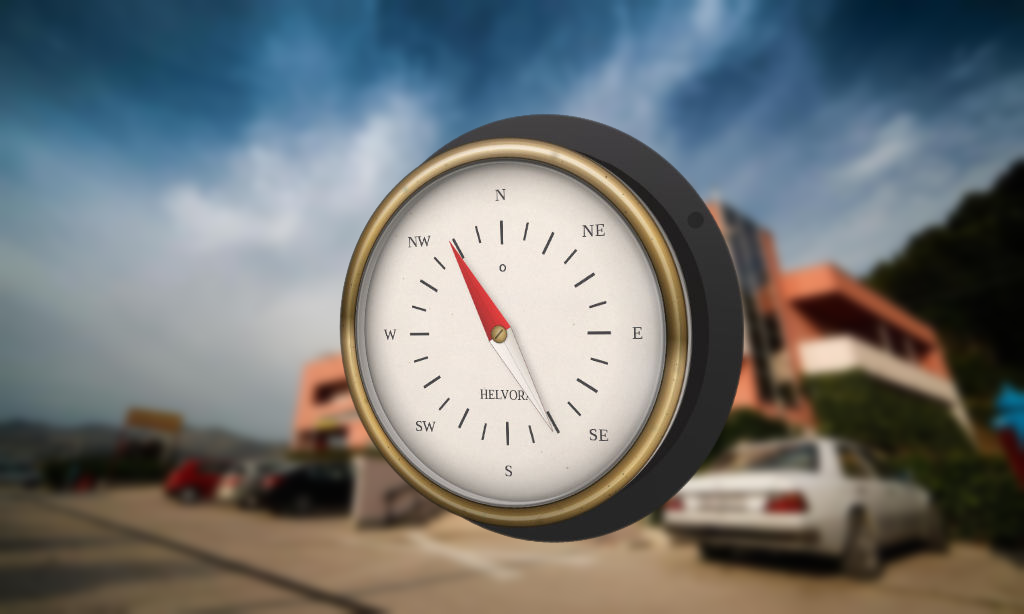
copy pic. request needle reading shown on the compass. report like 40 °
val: 330 °
